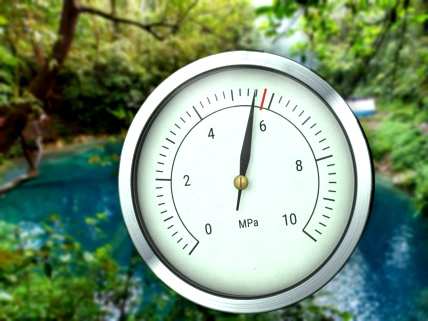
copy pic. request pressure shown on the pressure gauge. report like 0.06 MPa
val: 5.6 MPa
